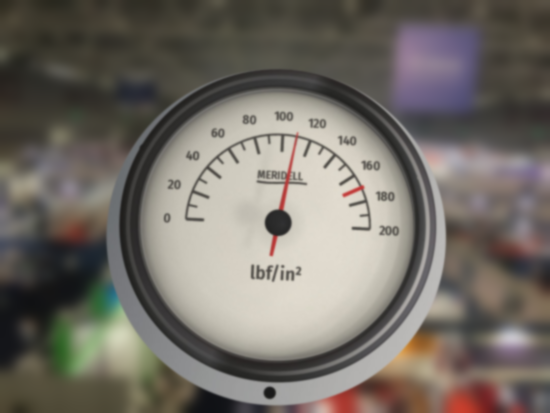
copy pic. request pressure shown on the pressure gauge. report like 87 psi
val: 110 psi
